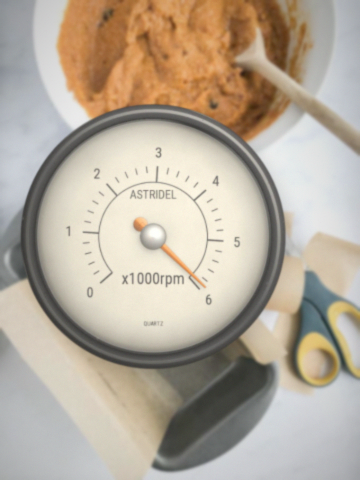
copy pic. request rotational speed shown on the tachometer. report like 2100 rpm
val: 5900 rpm
